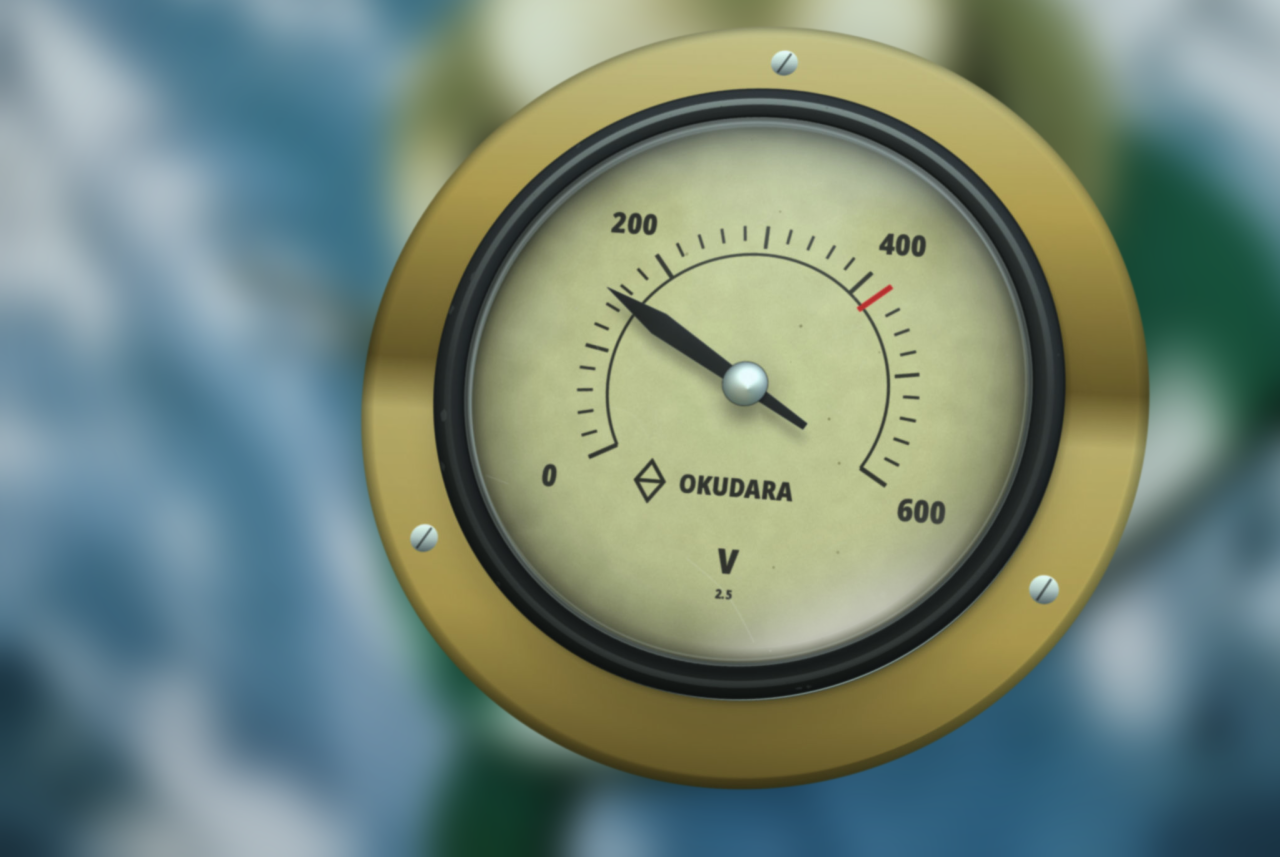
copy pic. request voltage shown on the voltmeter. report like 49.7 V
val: 150 V
